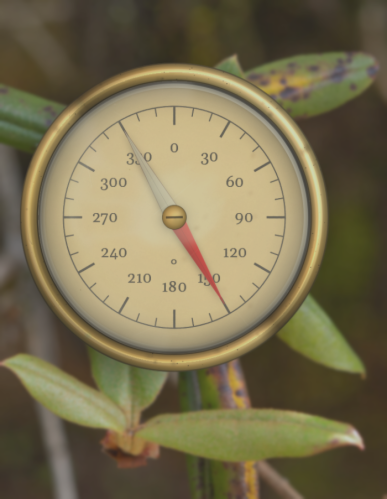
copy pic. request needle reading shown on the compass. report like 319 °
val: 150 °
